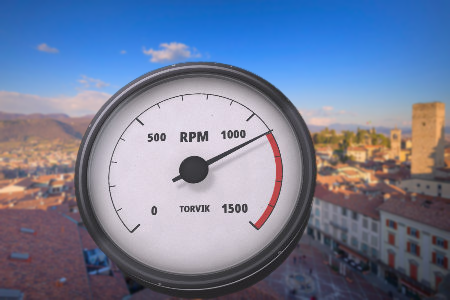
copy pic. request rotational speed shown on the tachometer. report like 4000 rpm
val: 1100 rpm
